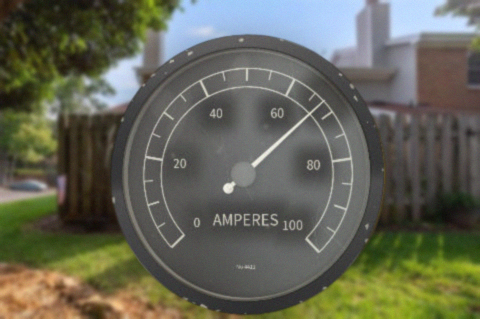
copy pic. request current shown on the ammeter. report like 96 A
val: 67.5 A
